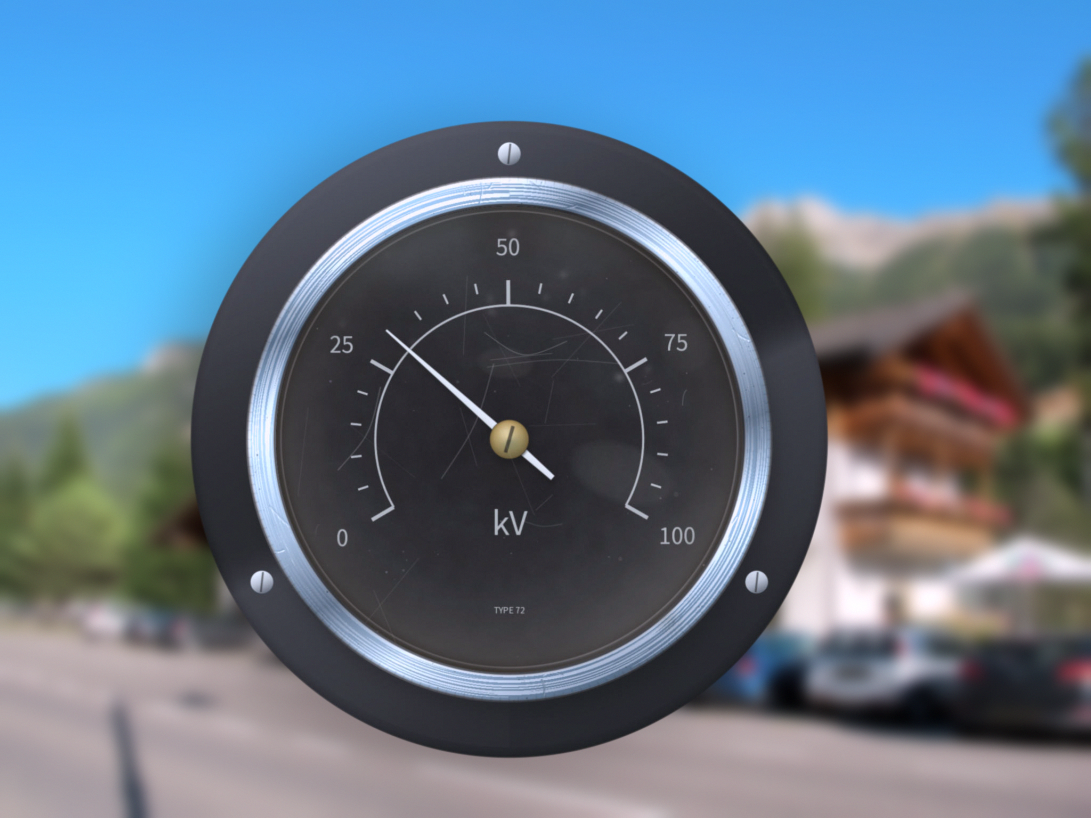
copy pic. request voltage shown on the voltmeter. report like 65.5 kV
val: 30 kV
